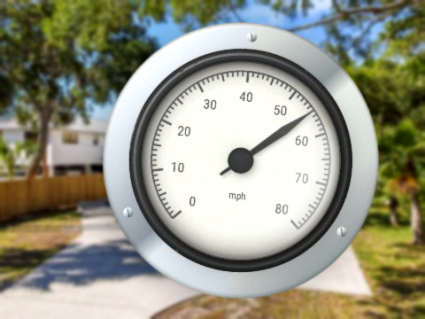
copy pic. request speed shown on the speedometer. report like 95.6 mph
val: 55 mph
